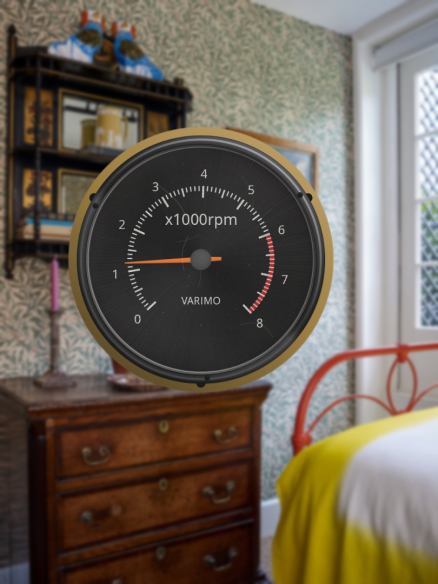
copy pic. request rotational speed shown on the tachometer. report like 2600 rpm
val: 1200 rpm
